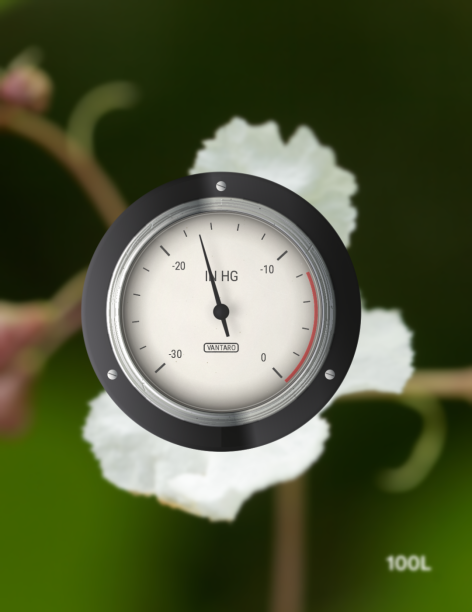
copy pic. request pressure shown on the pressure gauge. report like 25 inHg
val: -17 inHg
